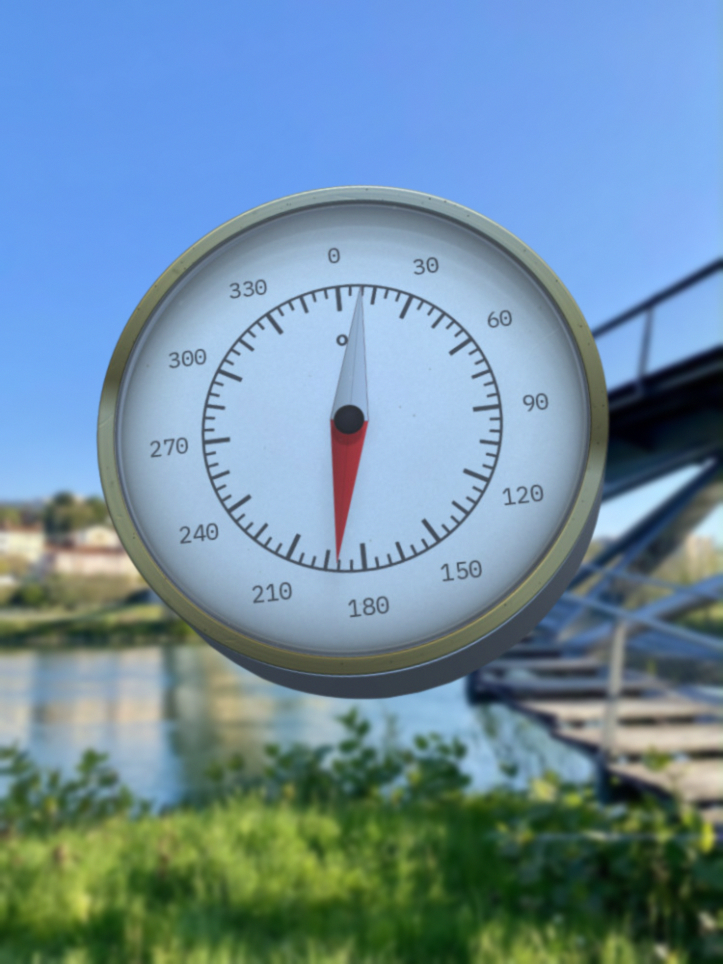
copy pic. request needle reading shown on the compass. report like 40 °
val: 190 °
